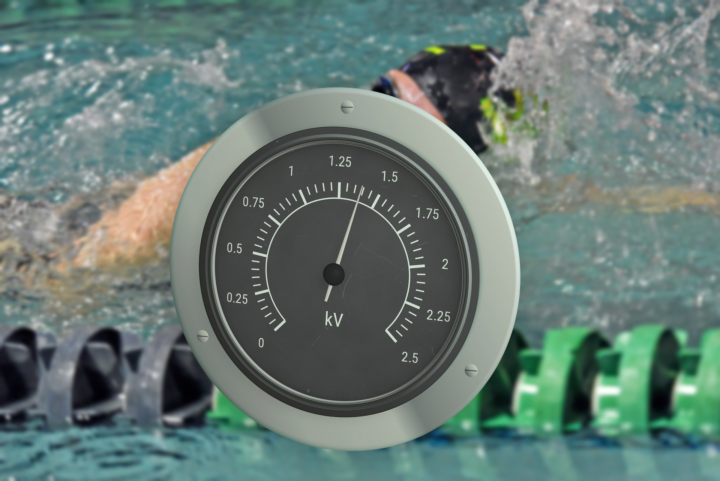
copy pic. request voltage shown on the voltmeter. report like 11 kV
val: 1.4 kV
